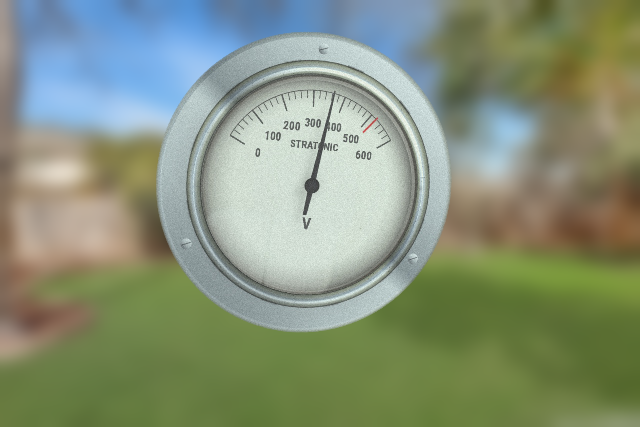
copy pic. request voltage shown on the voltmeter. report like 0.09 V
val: 360 V
